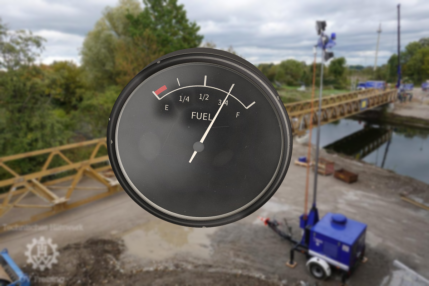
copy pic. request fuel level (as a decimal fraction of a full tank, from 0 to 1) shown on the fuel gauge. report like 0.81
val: 0.75
